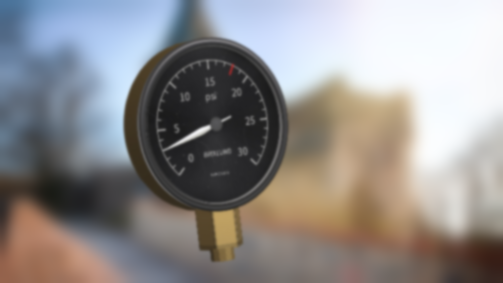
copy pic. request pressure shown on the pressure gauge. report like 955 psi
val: 3 psi
